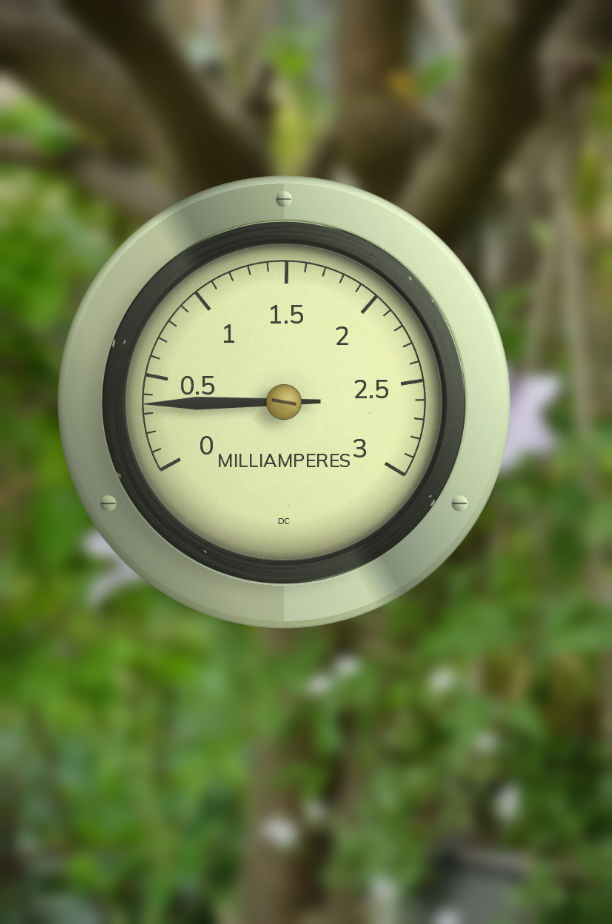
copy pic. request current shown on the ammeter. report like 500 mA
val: 0.35 mA
